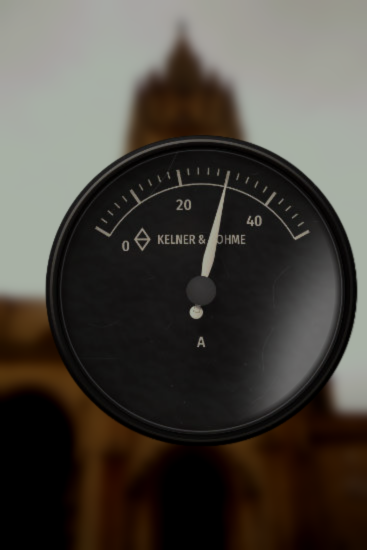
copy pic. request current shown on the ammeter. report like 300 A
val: 30 A
